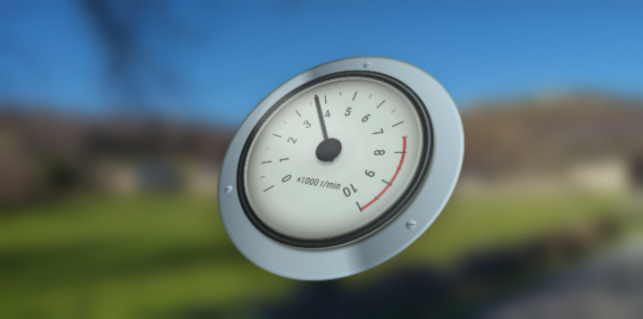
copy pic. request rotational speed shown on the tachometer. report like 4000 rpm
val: 3750 rpm
